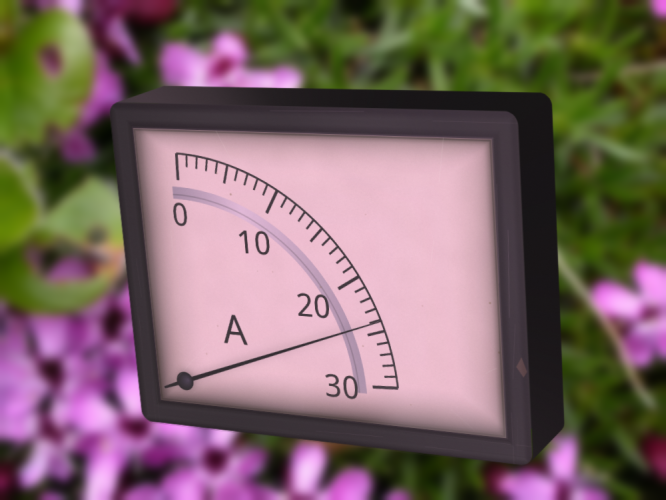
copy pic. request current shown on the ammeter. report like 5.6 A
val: 24 A
